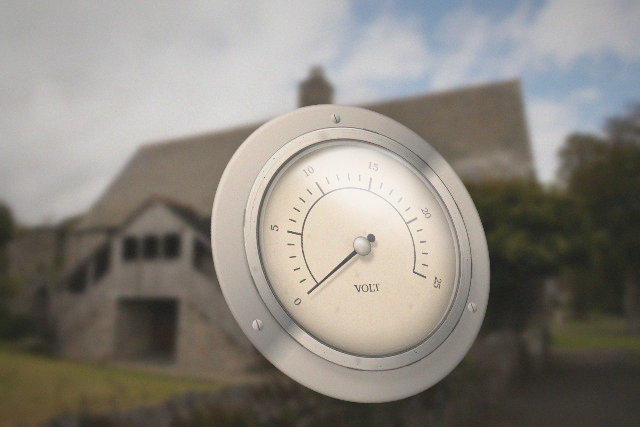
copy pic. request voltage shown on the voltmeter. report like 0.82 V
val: 0 V
